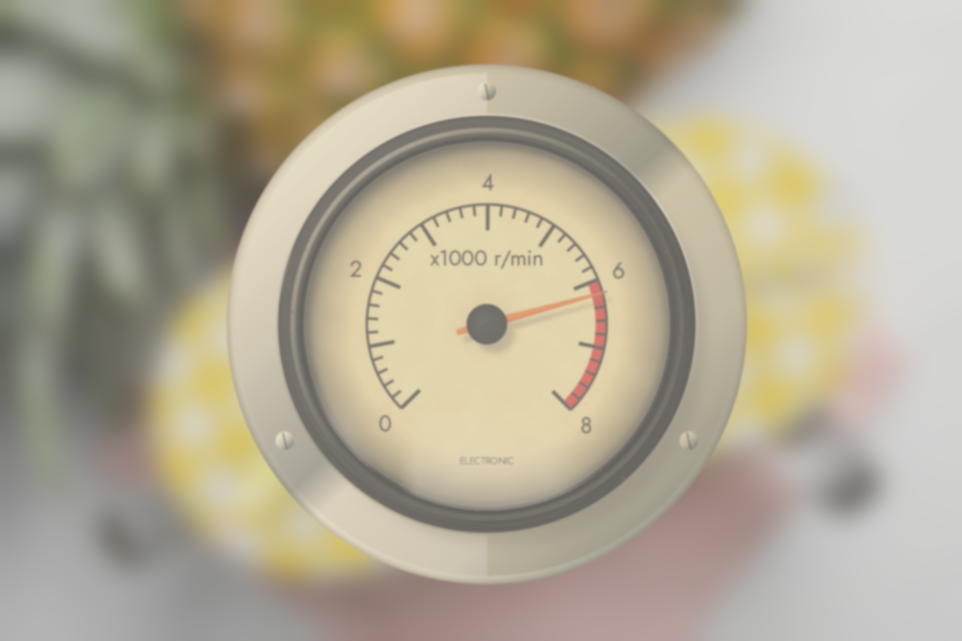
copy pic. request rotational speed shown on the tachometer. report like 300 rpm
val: 6200 rpm
